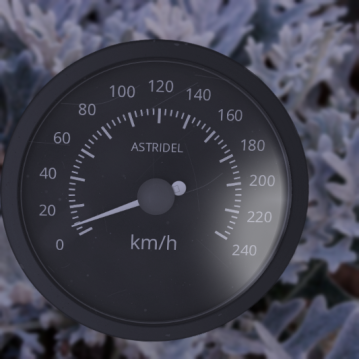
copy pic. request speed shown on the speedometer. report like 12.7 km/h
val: 8 km/h
